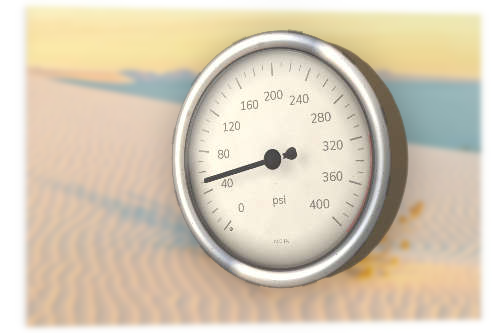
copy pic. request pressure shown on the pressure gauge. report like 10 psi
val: 50 psi
